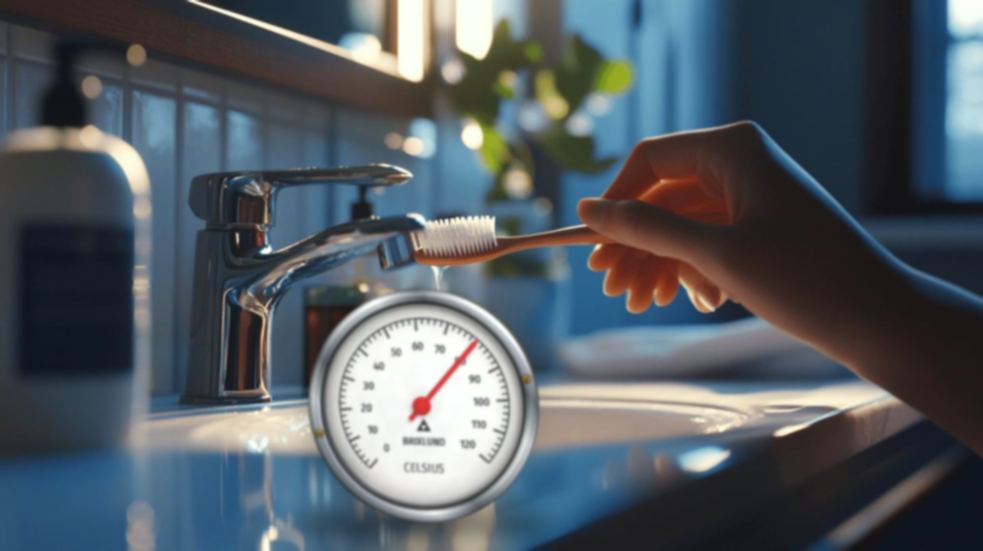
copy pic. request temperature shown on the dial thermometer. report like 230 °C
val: 80 °C
